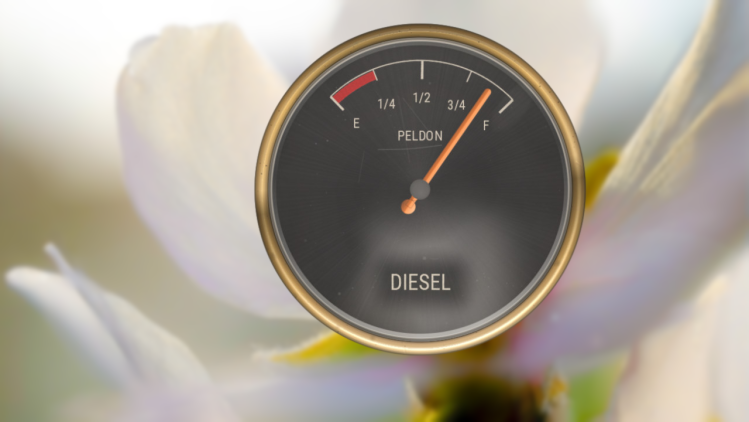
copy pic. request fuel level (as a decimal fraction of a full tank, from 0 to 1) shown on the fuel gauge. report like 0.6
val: 0.875
